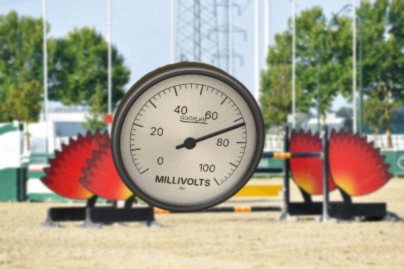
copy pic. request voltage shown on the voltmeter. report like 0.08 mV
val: 72 mV
